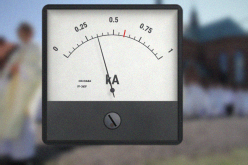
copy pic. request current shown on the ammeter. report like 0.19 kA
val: 0.35 kA
